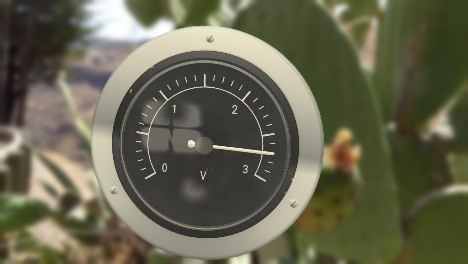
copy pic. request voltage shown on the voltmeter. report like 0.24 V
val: 2.7 V
